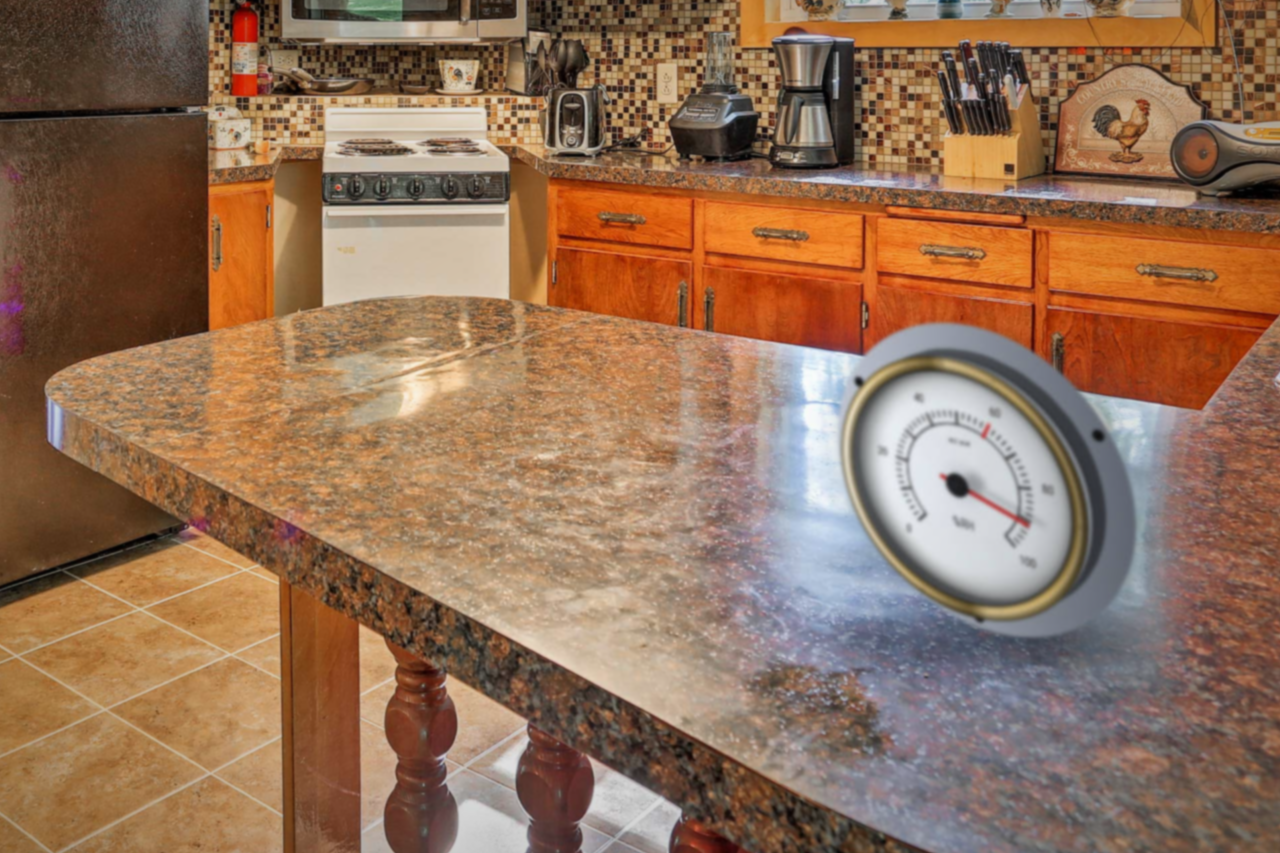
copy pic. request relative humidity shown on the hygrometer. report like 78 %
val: 90 %
